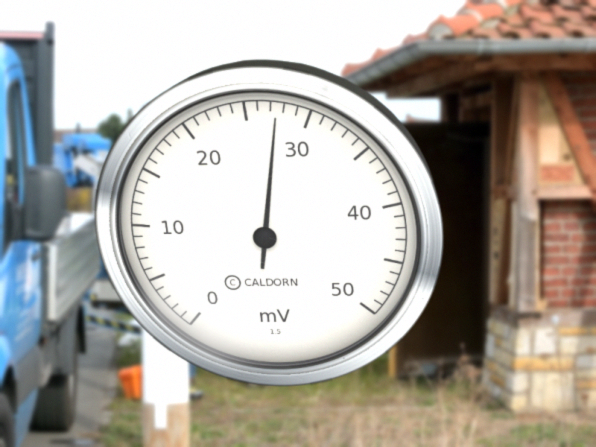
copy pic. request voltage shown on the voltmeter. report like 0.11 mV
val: 27.5 mV
